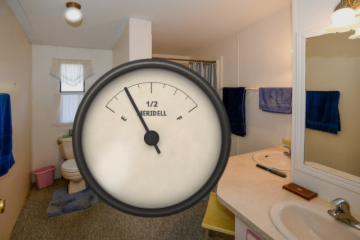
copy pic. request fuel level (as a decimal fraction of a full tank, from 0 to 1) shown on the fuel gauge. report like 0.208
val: 0.25
